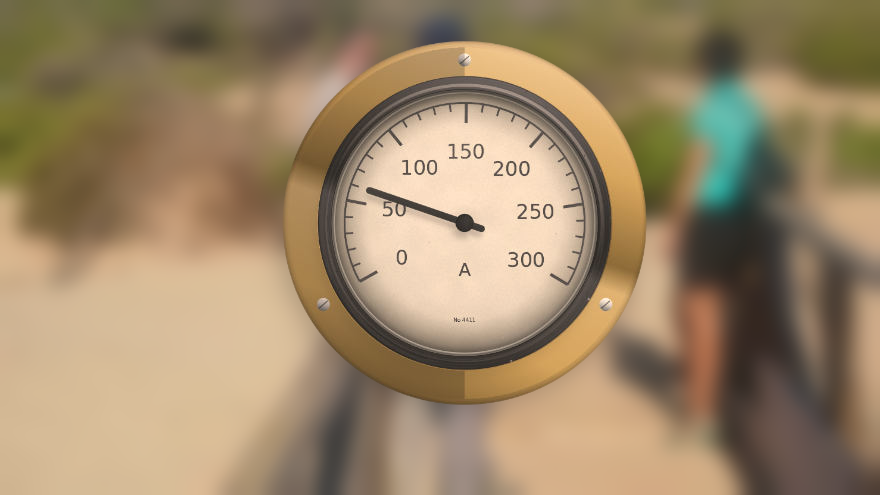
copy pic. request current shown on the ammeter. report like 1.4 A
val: 60 A
